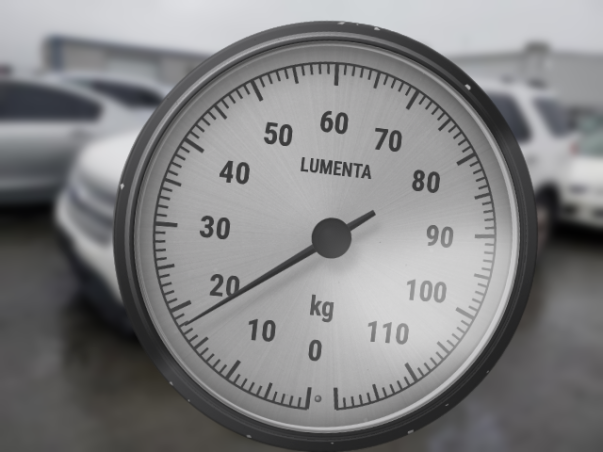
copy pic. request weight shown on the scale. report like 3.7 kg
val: 18 kg
